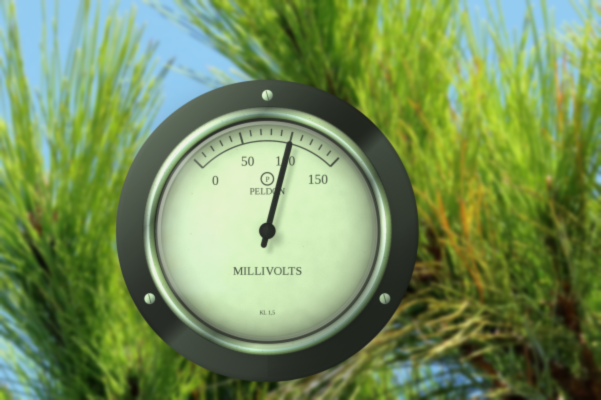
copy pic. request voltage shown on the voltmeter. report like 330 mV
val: 100 mV
